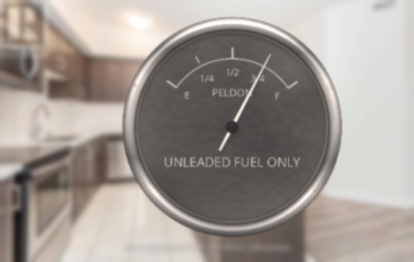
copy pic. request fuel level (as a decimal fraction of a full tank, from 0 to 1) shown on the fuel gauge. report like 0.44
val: 0.75
